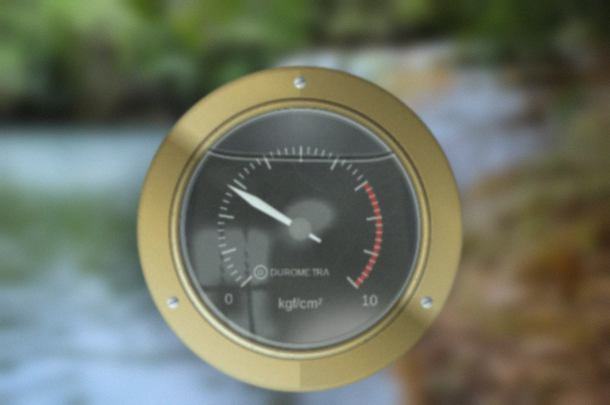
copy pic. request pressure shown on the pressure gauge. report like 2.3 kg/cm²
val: 2.8 kg/cm²
